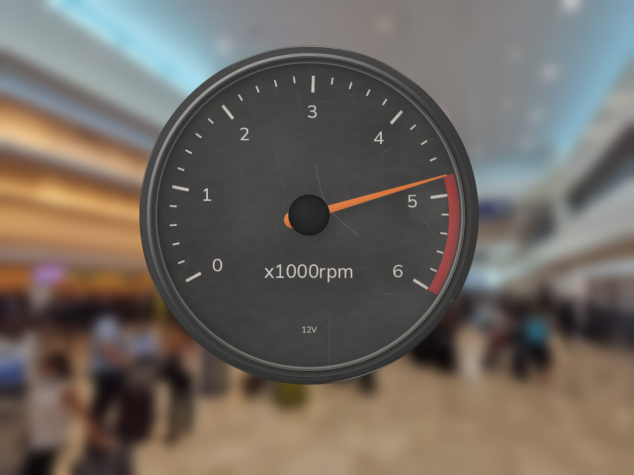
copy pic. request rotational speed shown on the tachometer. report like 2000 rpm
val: 4800 rpm
